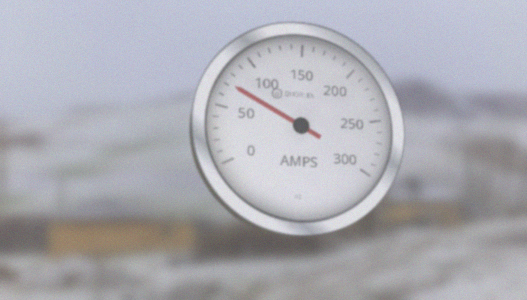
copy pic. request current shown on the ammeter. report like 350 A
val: 70 A
